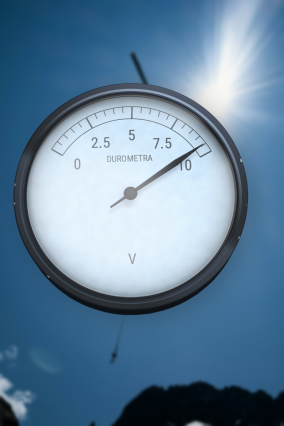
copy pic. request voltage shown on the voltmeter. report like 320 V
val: 9.5 V
